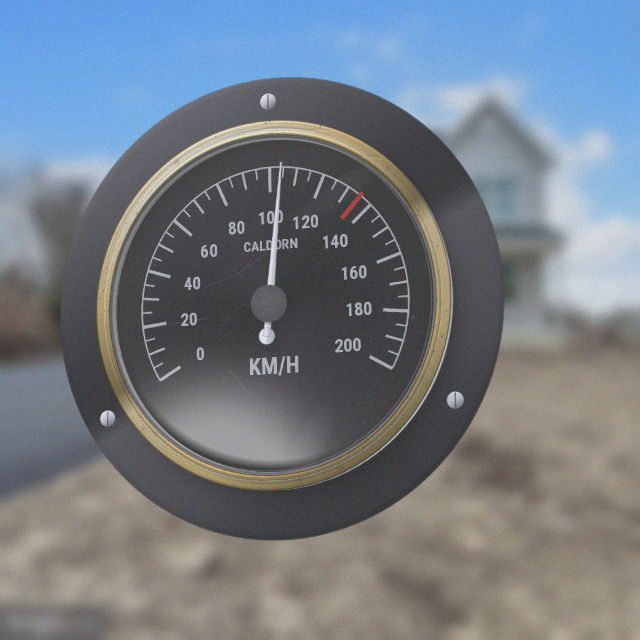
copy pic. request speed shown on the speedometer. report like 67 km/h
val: 105 km/h
